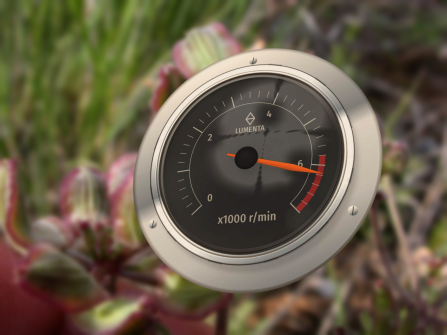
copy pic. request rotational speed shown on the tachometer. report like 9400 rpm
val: 6200 rpm
